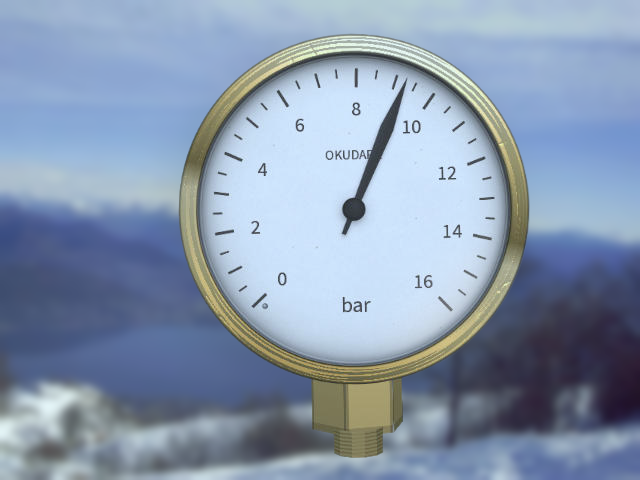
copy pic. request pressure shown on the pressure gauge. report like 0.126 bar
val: 9.25 bar
